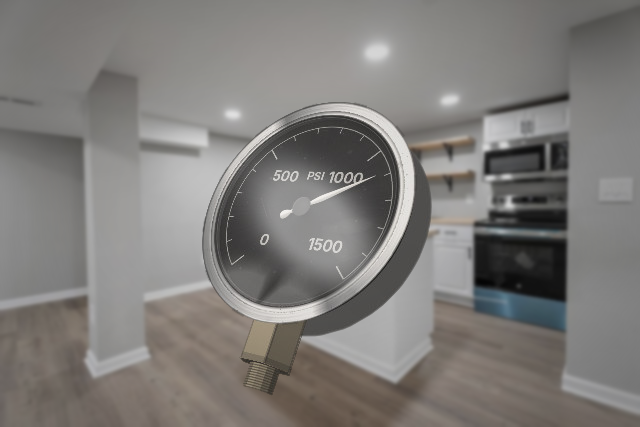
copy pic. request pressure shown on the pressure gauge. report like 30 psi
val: 1100 psi
